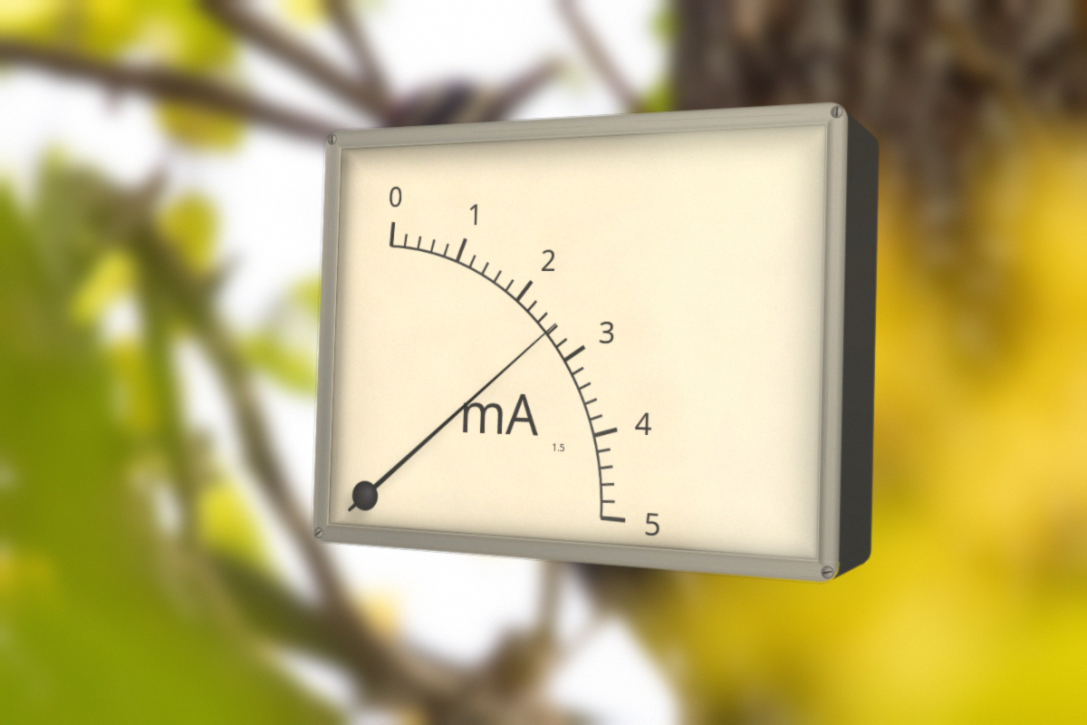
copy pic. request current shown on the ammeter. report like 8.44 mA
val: 2.6 mA
